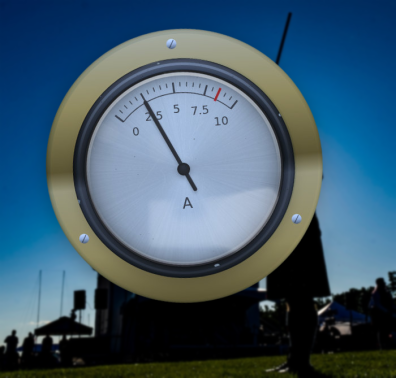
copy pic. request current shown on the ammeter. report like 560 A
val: 2.5 A
